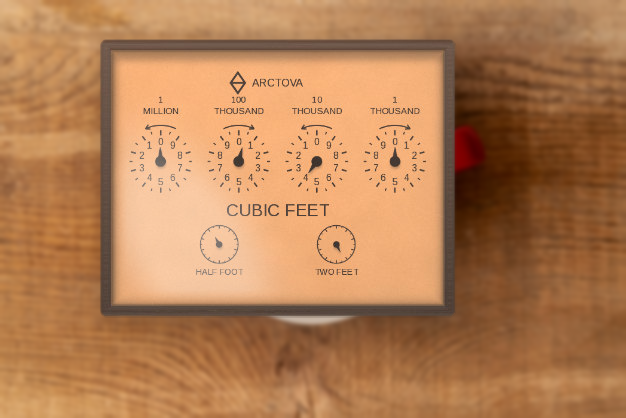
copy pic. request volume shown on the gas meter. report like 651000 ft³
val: 4000 ft³
